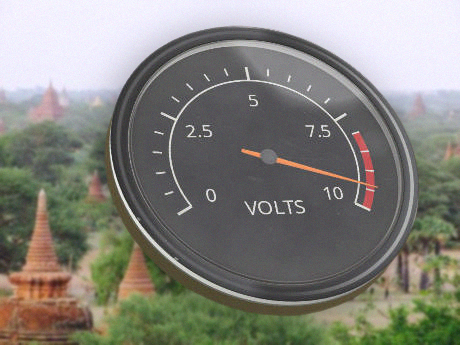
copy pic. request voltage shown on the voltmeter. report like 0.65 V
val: 9.5 V
